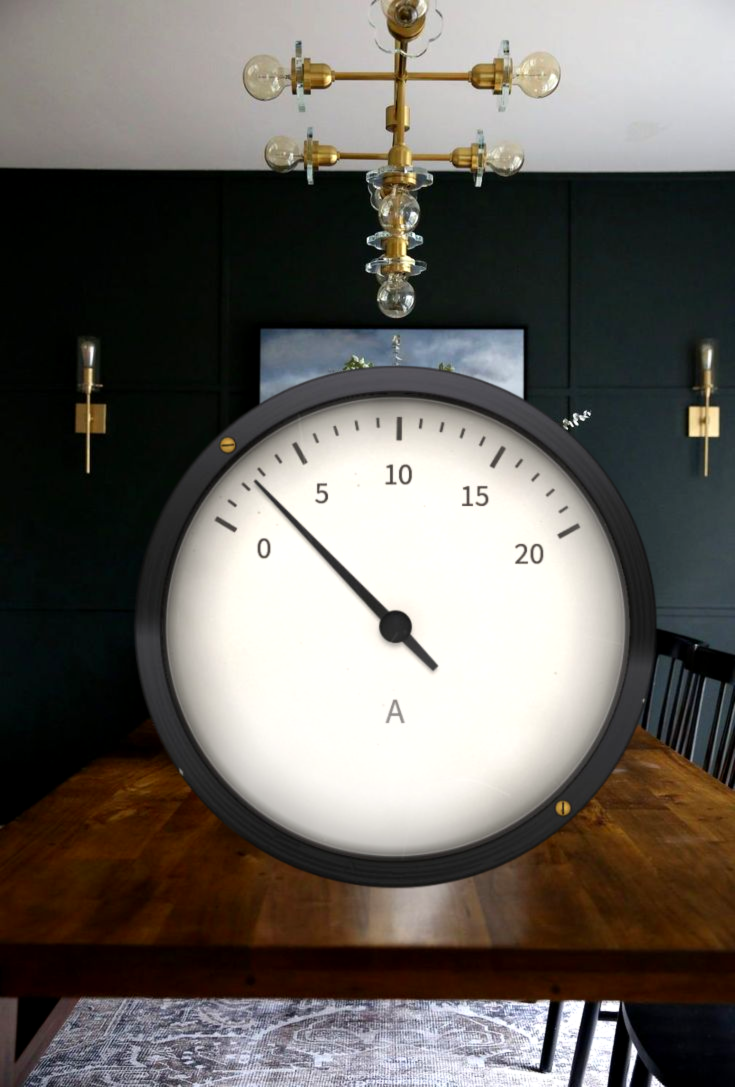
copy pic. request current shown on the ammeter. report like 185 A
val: 2.5 A
